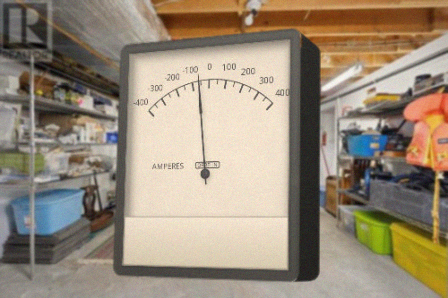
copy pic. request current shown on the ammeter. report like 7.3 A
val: -50 A
